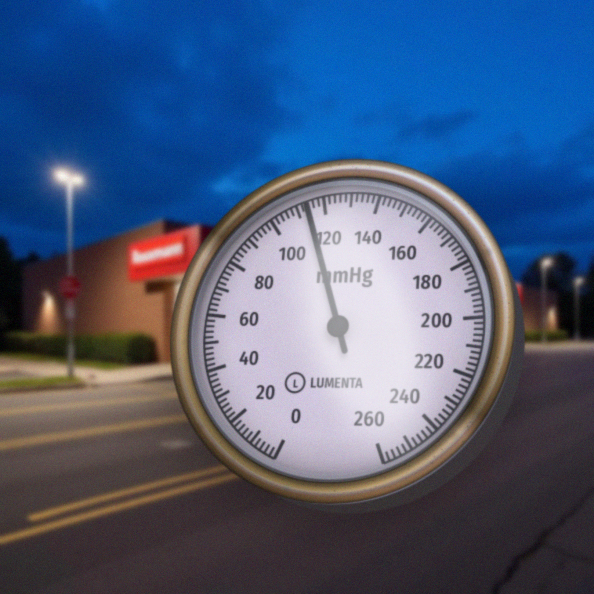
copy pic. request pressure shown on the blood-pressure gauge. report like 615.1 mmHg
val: 114 mmHg
